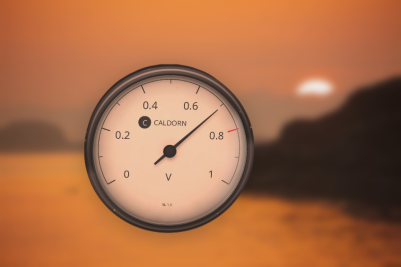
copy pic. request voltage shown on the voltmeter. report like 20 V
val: 0.7 V
